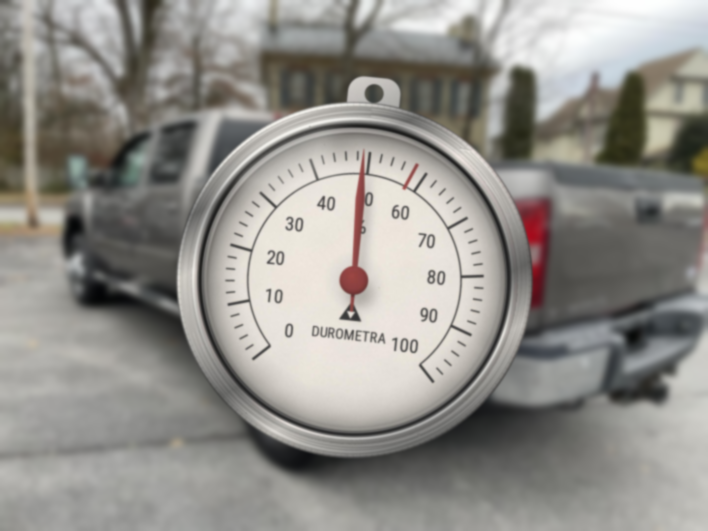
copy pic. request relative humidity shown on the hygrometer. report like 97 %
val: 49 %
